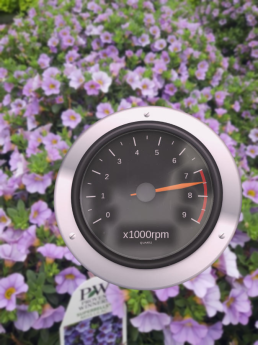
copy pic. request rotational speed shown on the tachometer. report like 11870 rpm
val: 7500 rpm
